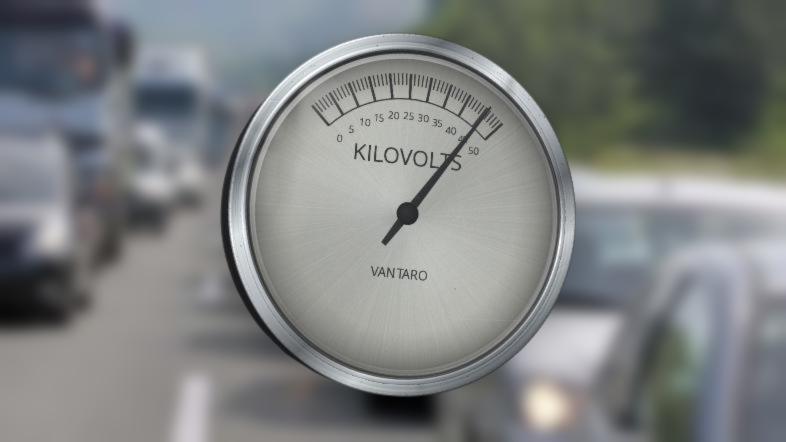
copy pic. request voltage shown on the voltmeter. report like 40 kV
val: 45 kV
